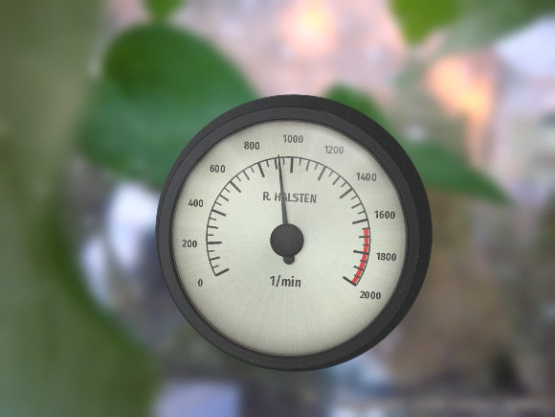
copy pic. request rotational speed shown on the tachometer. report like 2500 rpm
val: 925 rpm
